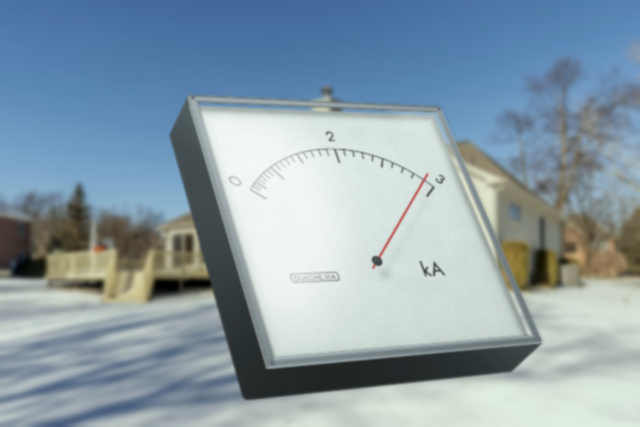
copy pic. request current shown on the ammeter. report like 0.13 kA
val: 2.9 kA
